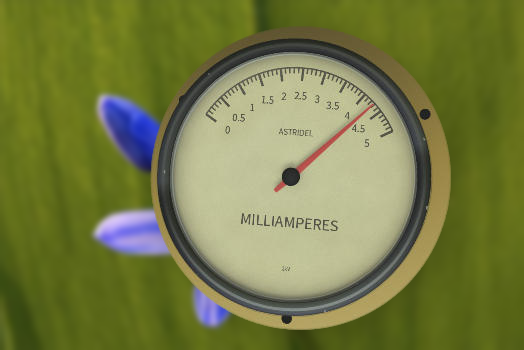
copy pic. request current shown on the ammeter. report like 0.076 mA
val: 4.3 mA
